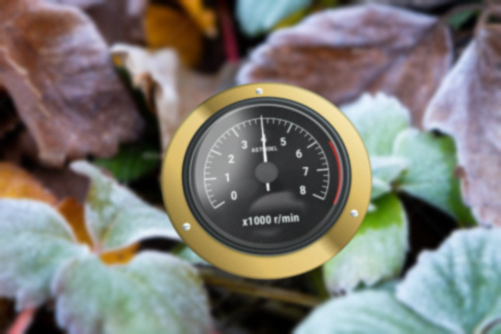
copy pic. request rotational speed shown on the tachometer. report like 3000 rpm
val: 4000 rpm
